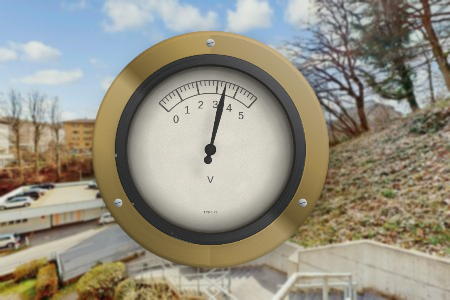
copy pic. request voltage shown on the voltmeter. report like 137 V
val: 3.4 V
